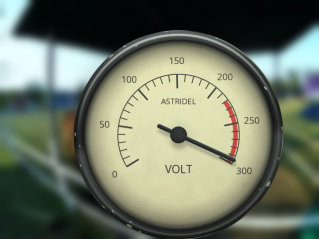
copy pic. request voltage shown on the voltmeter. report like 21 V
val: 295 V
